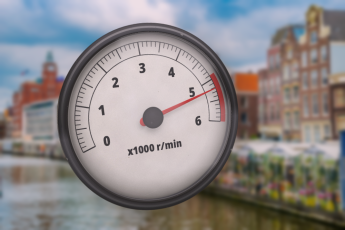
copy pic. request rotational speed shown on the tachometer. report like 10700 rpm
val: 5200 rpm
